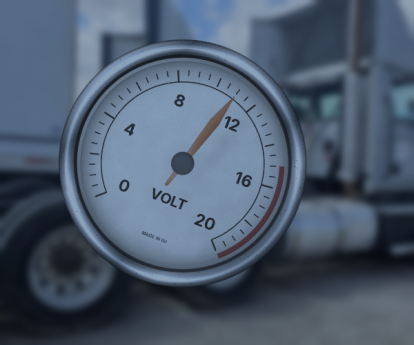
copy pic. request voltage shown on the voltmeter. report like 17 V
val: 11 V
